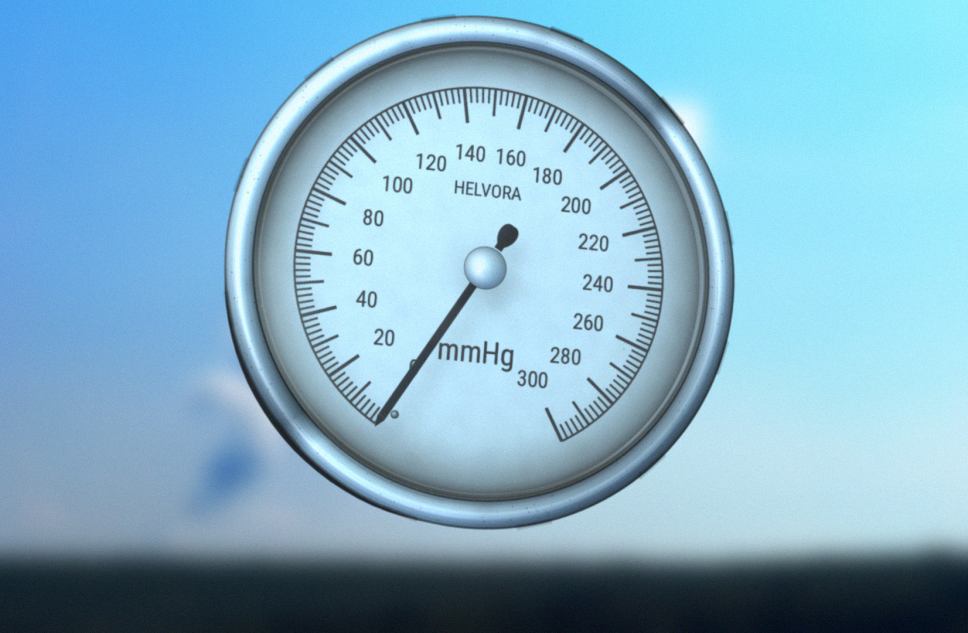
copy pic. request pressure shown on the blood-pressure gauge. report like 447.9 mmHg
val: 0 mmHg
